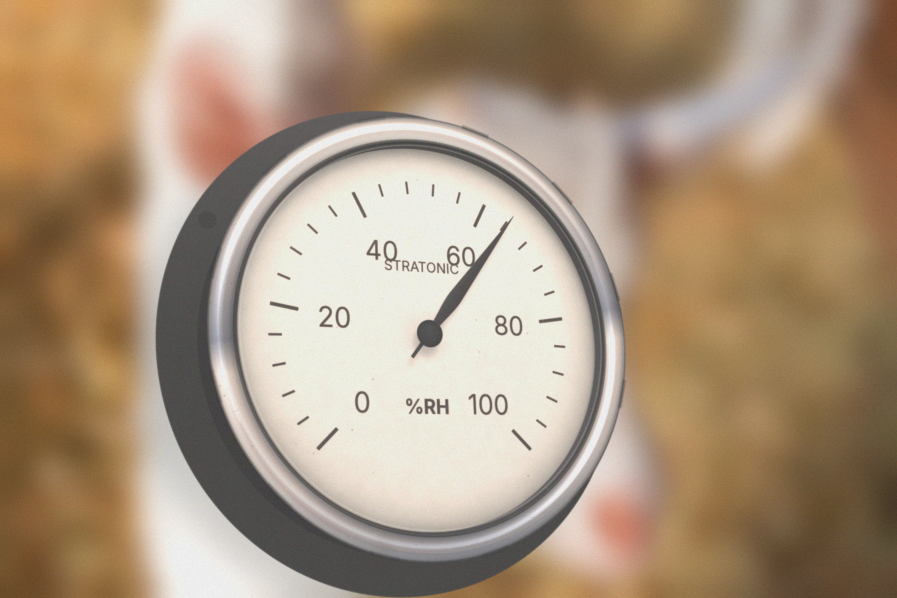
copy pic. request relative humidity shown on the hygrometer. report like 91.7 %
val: 64 %
